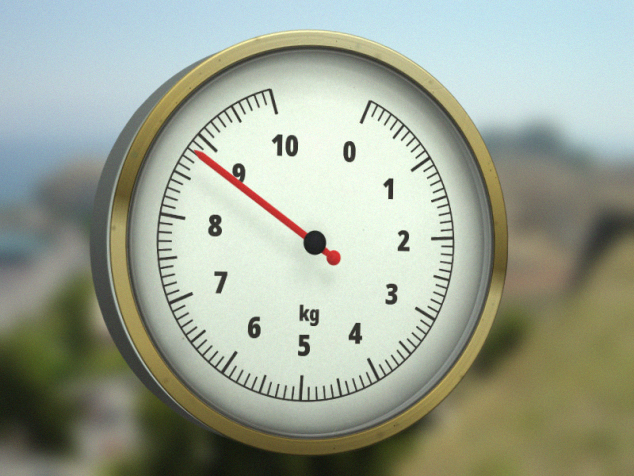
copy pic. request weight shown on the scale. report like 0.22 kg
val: 8.8 kg
